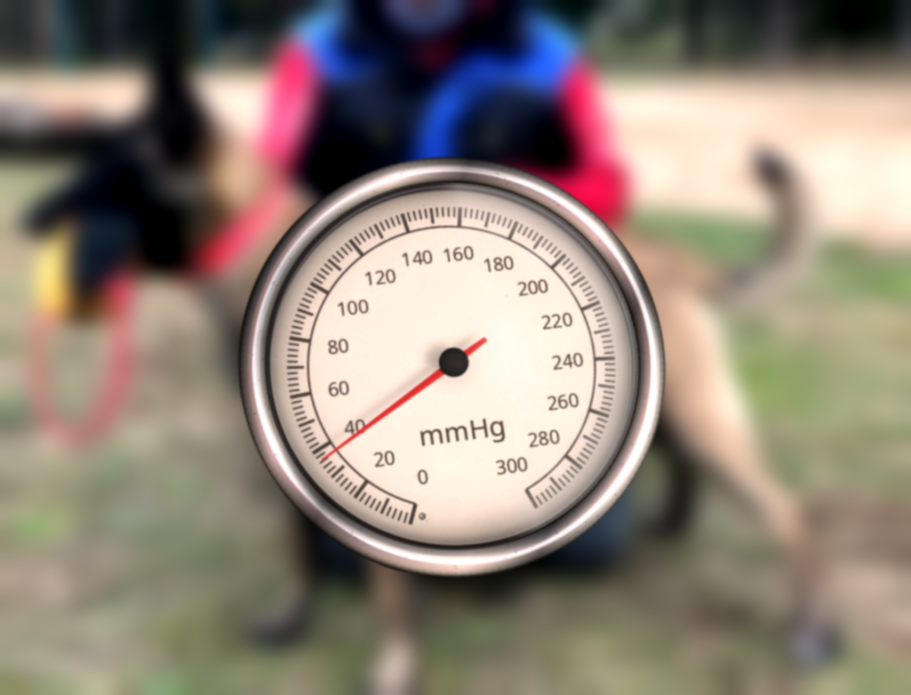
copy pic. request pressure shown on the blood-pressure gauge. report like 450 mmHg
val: 36 mmHg
